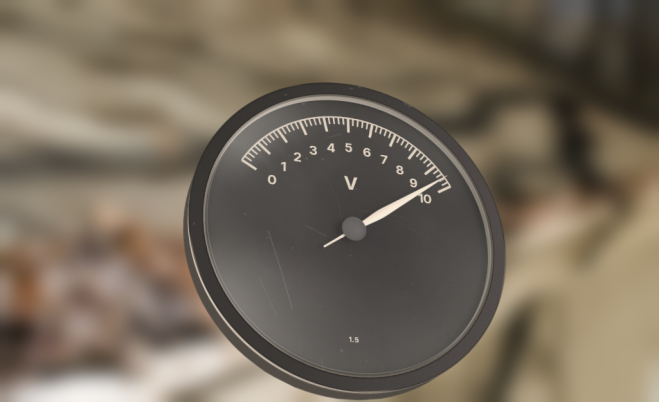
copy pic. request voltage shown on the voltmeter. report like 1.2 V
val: 9.6 V
